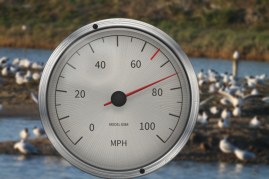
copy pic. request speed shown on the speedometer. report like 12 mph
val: 75 mph
